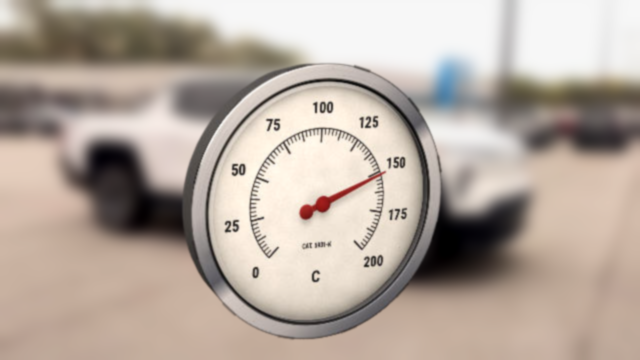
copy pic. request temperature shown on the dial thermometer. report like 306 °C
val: 150 °C
